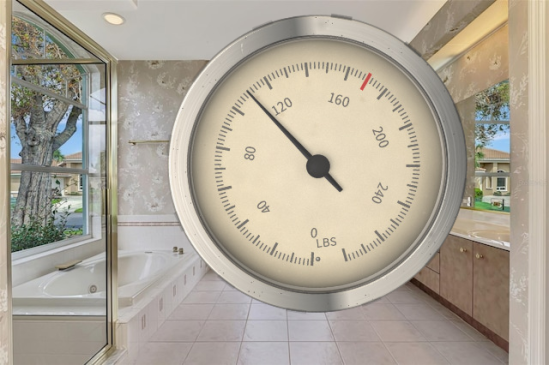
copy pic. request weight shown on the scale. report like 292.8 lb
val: 110 lb
